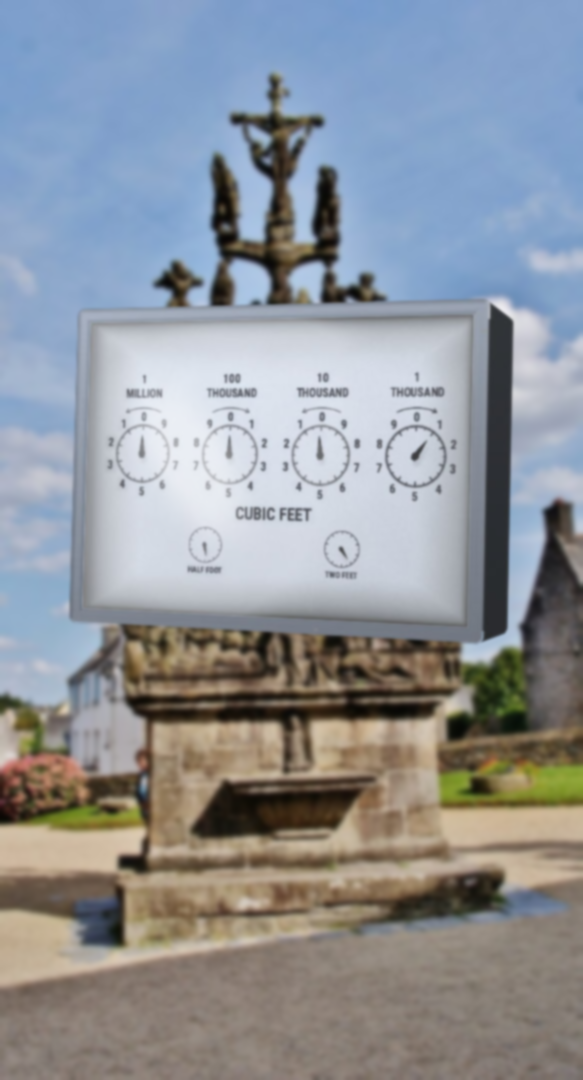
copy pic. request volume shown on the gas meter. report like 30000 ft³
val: 100 ft³
